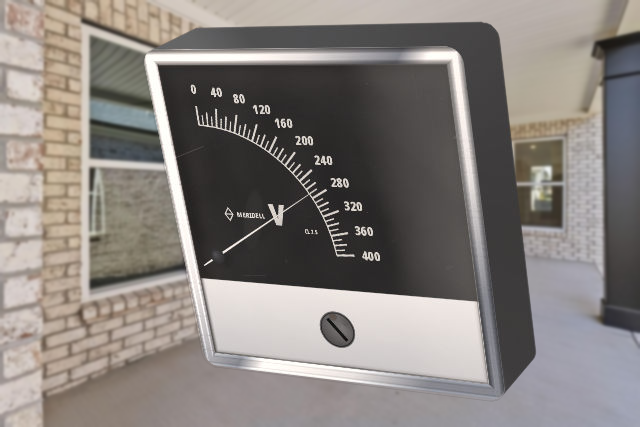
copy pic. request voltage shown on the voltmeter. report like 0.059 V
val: 270 V
